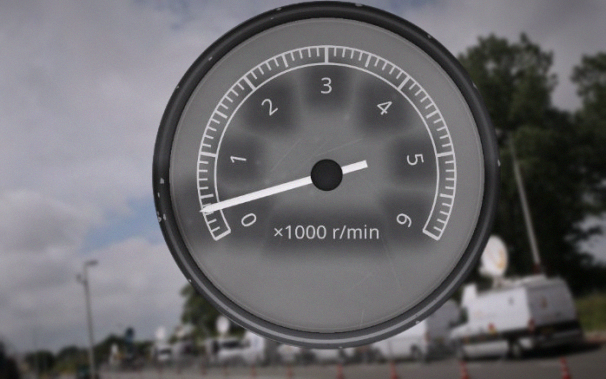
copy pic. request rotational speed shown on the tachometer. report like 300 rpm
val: 350 rpm
